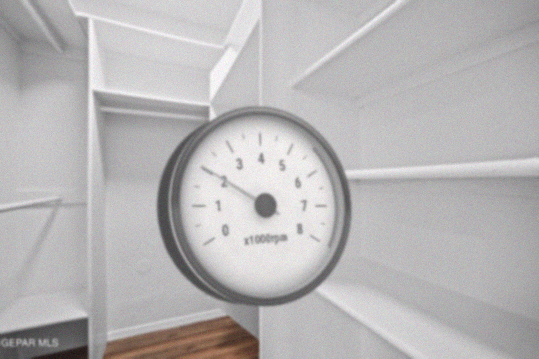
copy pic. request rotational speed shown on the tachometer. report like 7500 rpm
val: 2000 rpm
